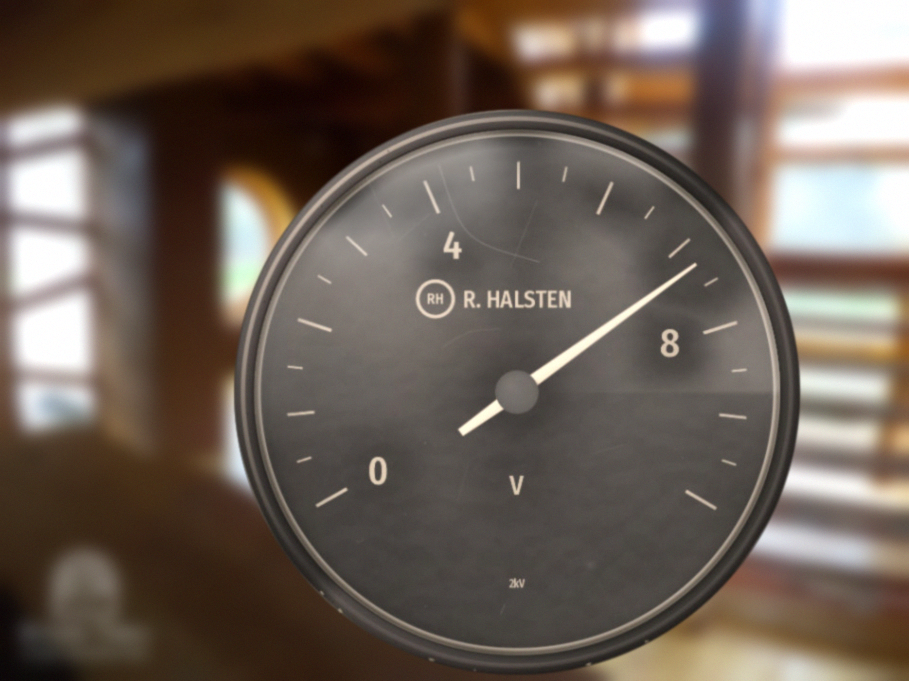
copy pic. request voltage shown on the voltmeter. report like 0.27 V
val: 7.25 V
